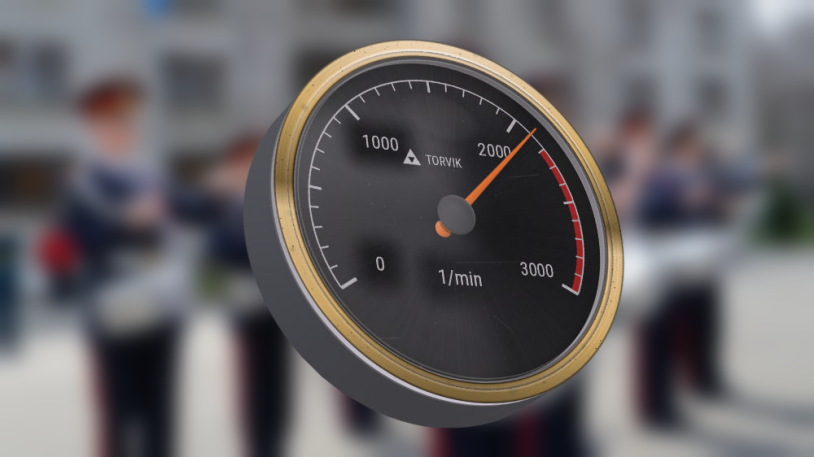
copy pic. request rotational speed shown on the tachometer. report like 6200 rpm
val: 2100 rpm
